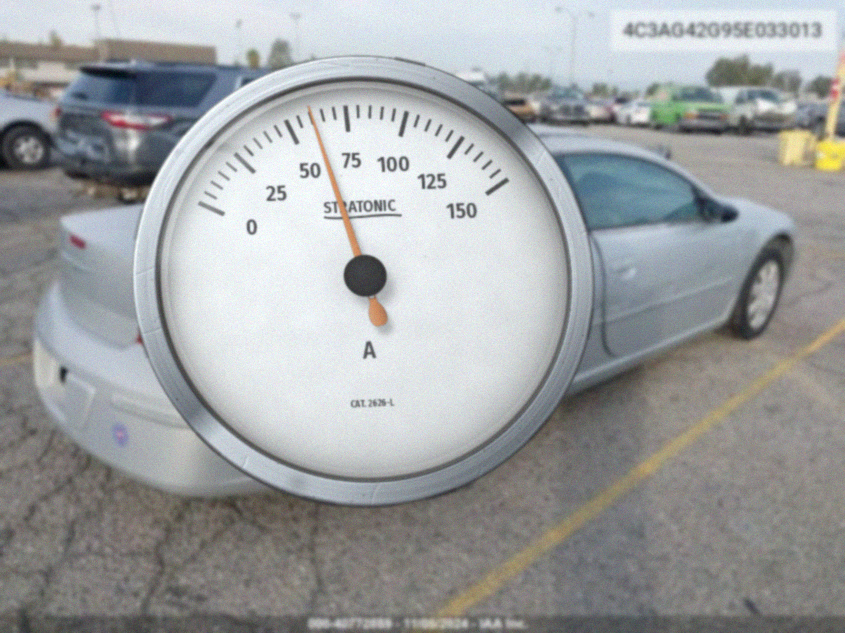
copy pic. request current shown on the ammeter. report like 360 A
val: 60 A
